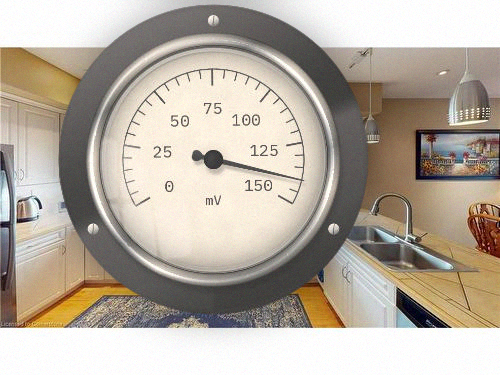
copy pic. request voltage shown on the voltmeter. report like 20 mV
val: 140 mV
